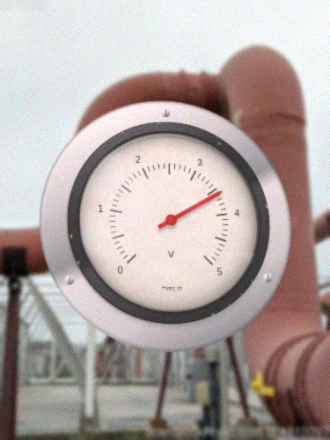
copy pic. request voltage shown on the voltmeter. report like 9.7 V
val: 3.6 V
